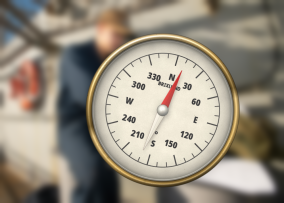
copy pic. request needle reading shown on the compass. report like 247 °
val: 10 °
